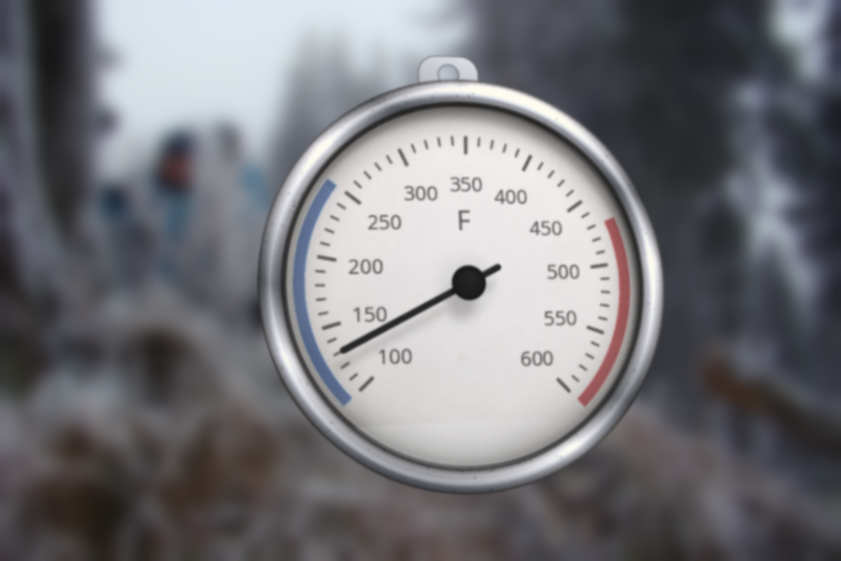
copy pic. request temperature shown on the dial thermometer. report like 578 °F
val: 130 °F
